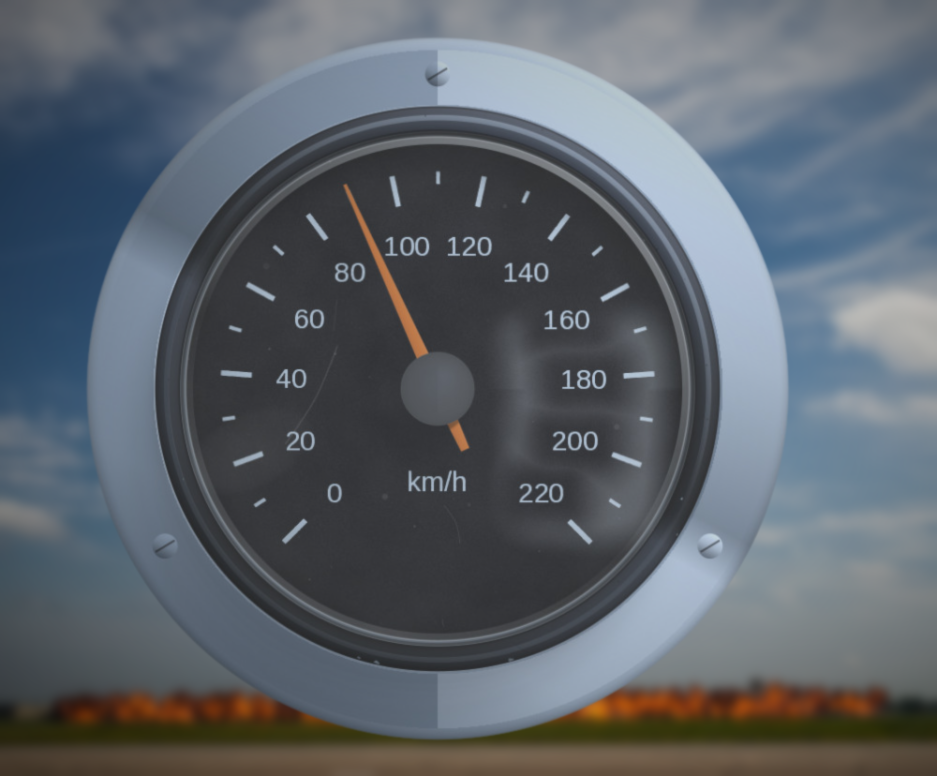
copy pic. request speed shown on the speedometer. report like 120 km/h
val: 90 km/h
